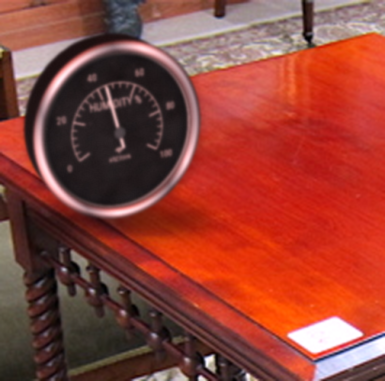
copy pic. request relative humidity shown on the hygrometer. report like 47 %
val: 44 %
